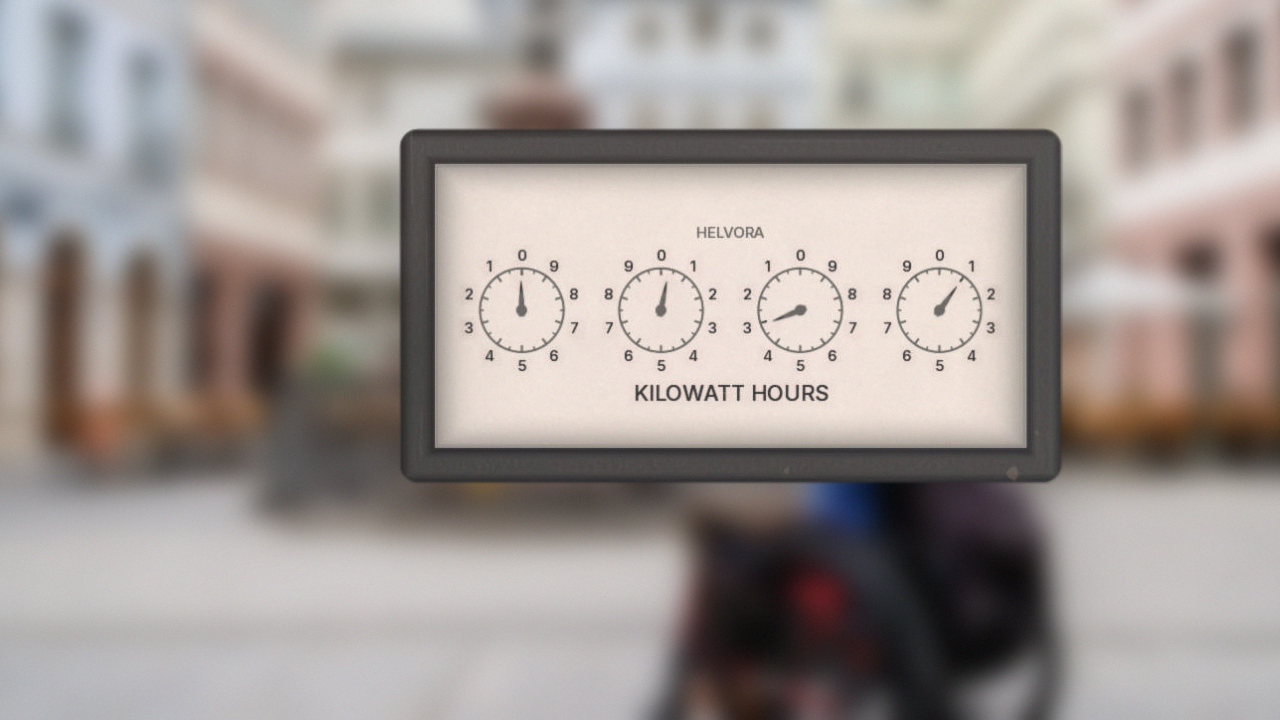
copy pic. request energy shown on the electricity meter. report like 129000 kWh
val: 31 kWh
